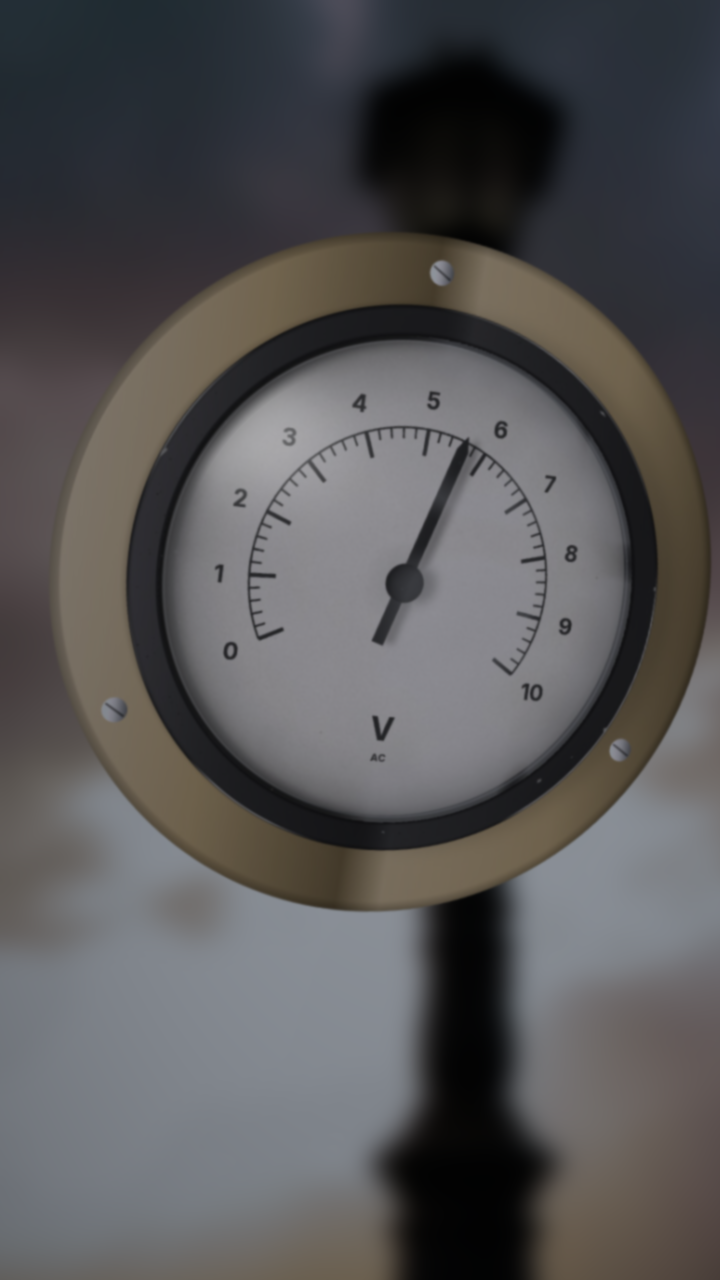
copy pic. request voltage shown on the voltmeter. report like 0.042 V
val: 5.6 V
